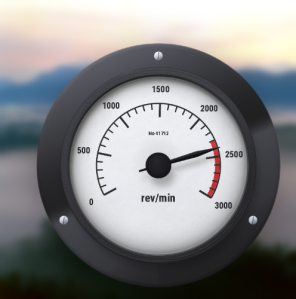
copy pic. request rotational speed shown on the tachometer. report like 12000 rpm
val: 2400 rpm
